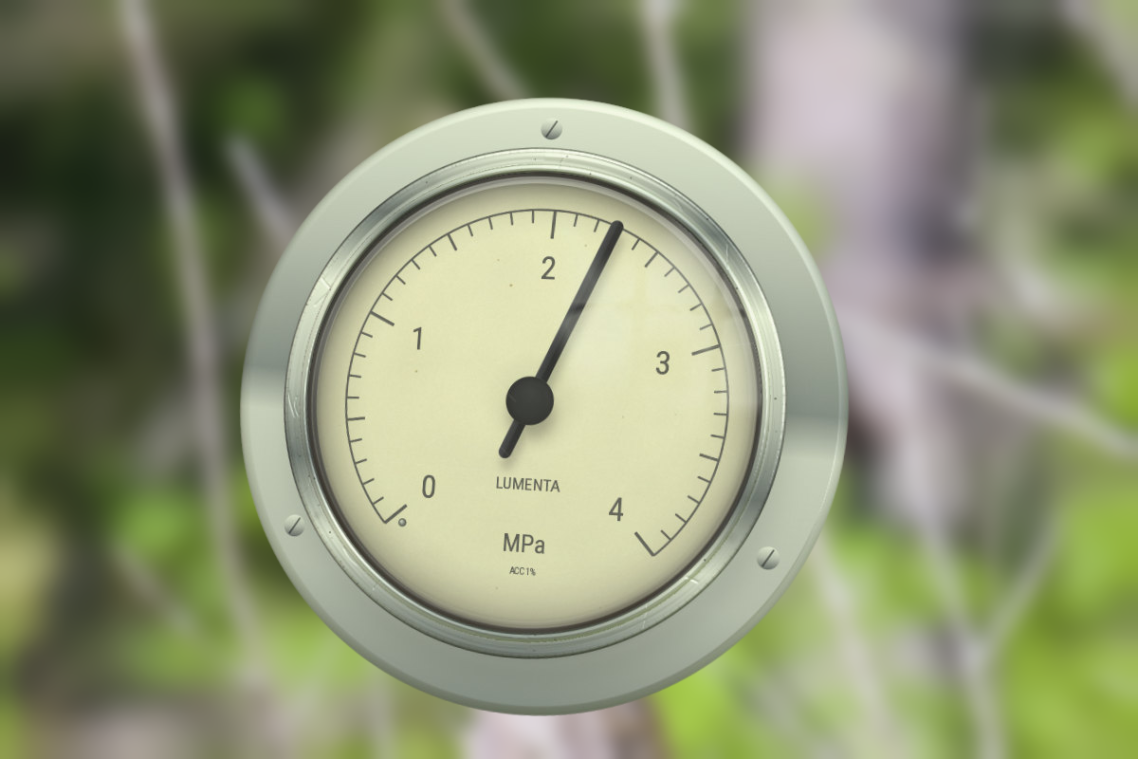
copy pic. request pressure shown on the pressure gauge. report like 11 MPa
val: 2.3 MPa
